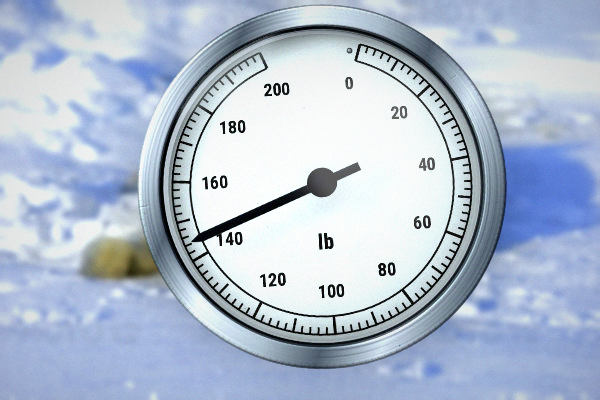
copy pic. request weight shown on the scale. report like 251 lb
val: 144 lb
